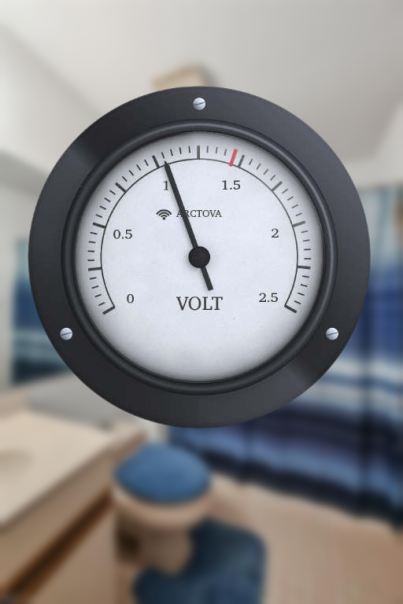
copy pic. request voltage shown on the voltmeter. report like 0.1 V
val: 1.05 V
